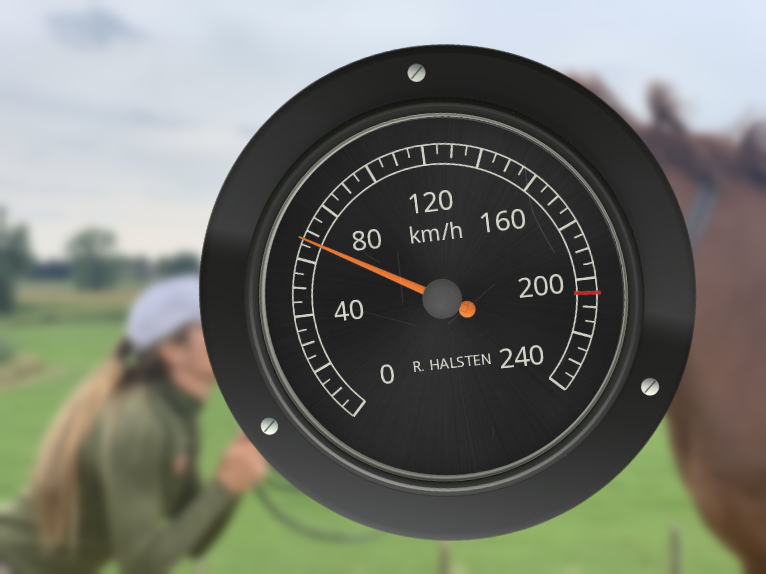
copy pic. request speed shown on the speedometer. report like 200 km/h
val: 67.5 km/h
